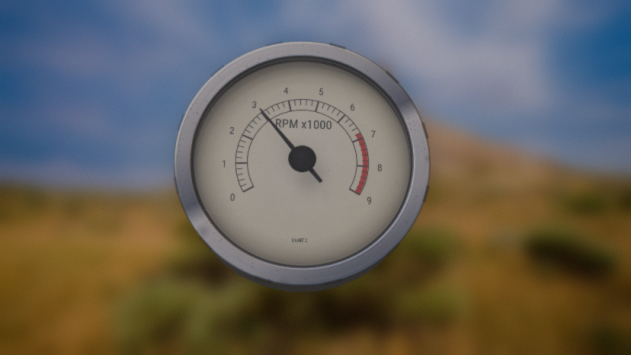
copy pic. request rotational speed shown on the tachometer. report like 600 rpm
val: 3000 rpm
